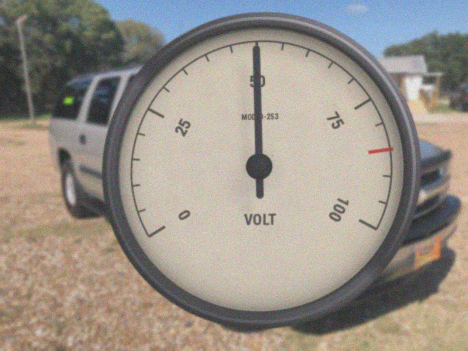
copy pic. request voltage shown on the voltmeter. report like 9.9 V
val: 50 V
